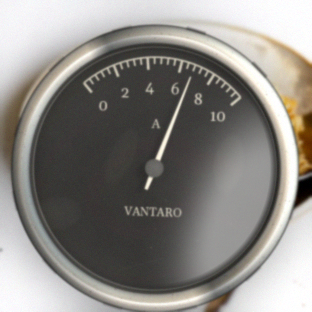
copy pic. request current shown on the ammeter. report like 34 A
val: 6.8 A
